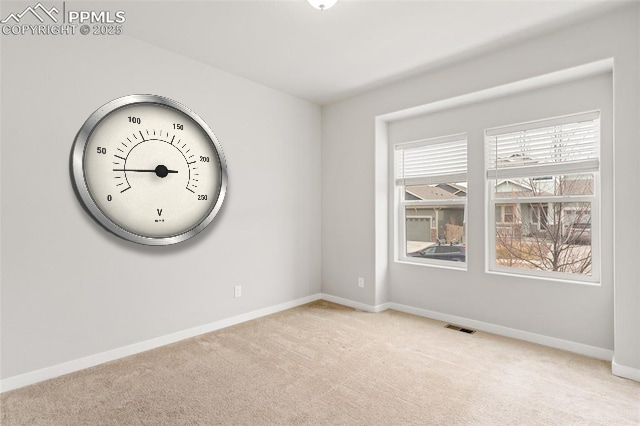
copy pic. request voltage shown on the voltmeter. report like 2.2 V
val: 30 V
